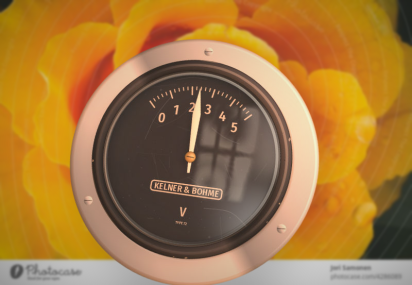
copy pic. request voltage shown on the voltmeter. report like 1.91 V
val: 2.4 V
